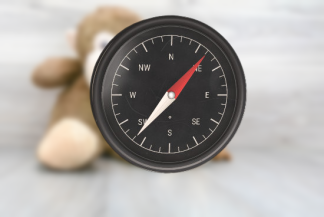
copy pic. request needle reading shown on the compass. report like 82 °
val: 40 °
